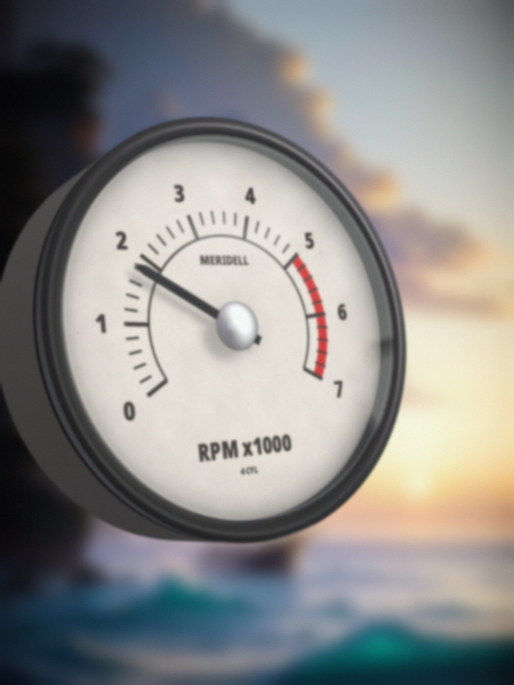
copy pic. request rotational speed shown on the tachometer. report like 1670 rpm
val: 1800 rpm
